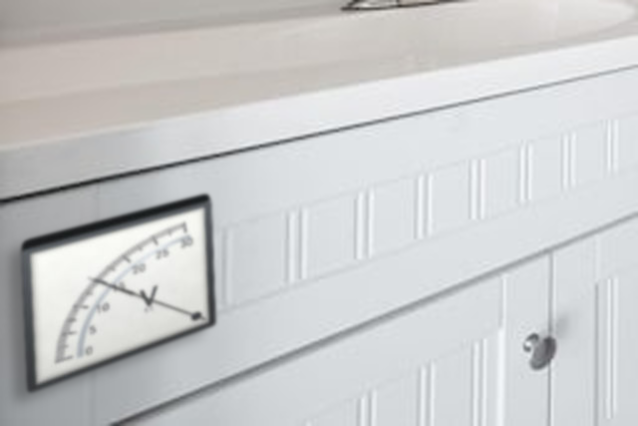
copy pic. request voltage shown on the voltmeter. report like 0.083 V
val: 15 V
